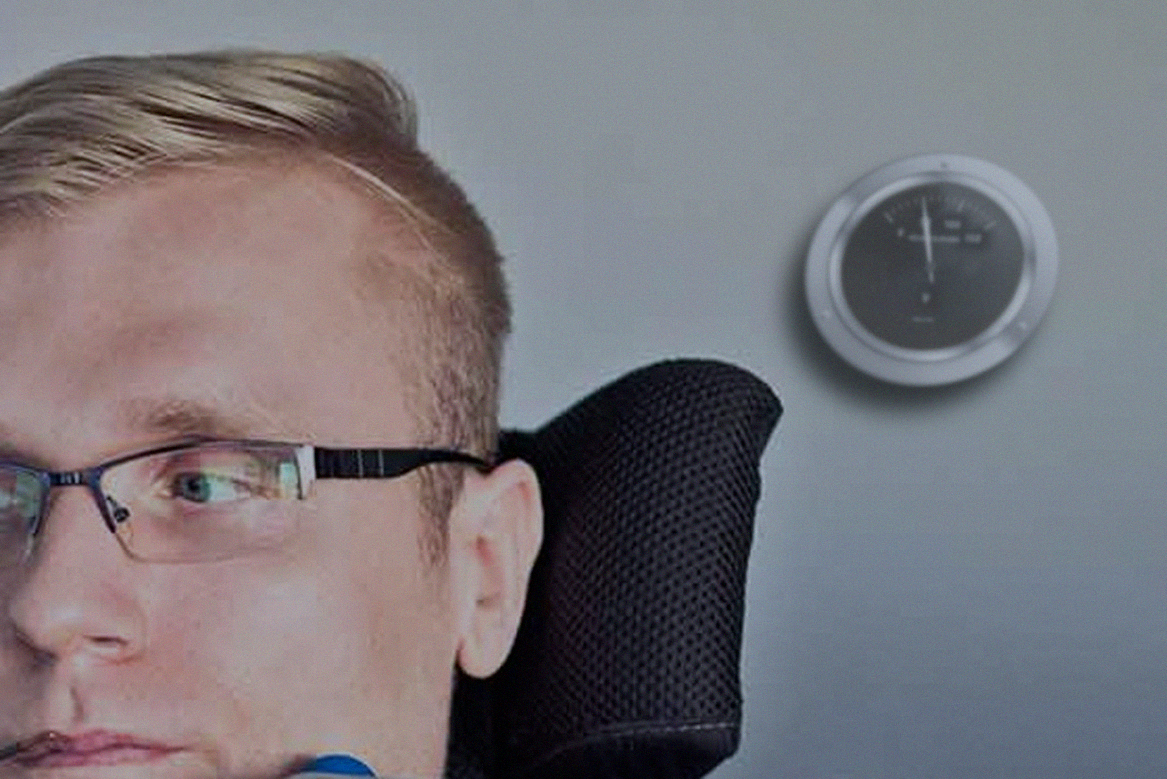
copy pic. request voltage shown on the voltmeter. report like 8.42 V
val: 50 V
